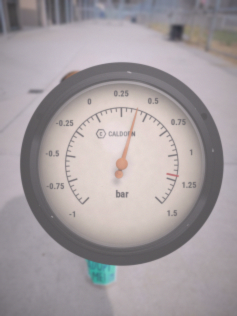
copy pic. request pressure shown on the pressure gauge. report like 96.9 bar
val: 0.4 bar
